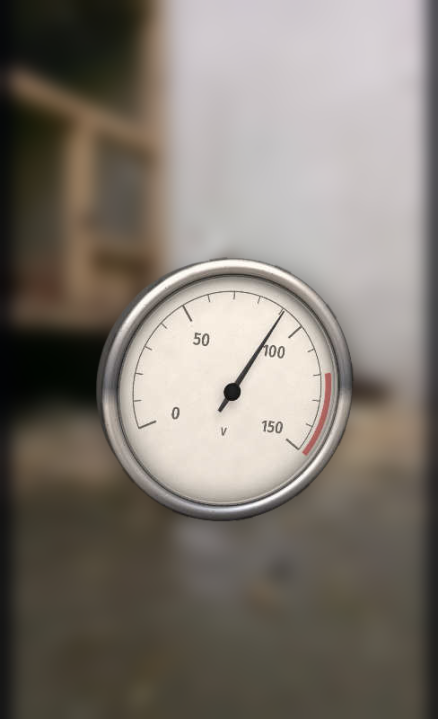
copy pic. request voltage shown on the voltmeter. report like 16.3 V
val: 90 V
